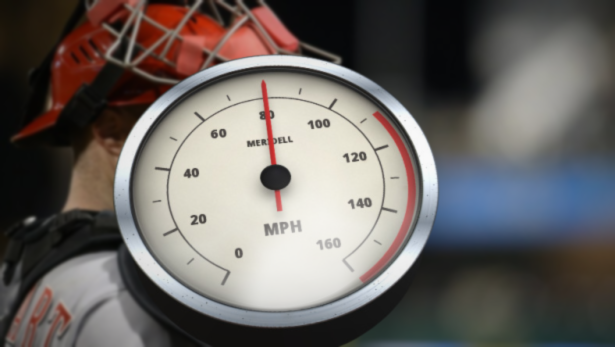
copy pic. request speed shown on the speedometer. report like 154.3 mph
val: 80 mph
